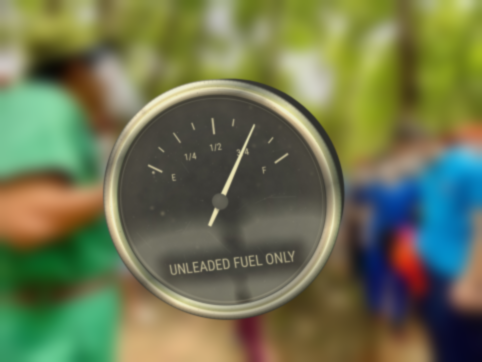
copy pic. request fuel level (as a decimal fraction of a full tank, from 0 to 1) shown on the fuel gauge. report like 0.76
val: 0.75
